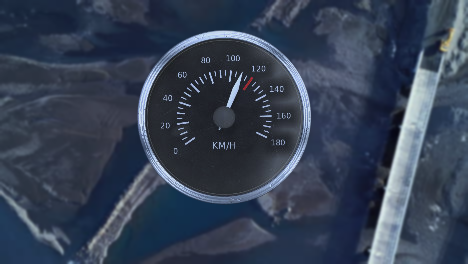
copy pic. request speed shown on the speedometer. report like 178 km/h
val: 110 km/h
